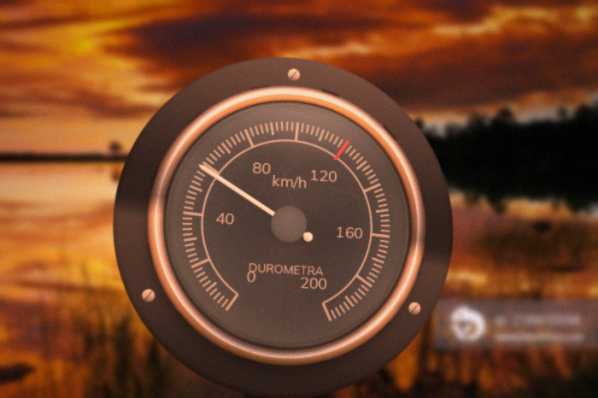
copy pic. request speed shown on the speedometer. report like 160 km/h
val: 58 km/h
